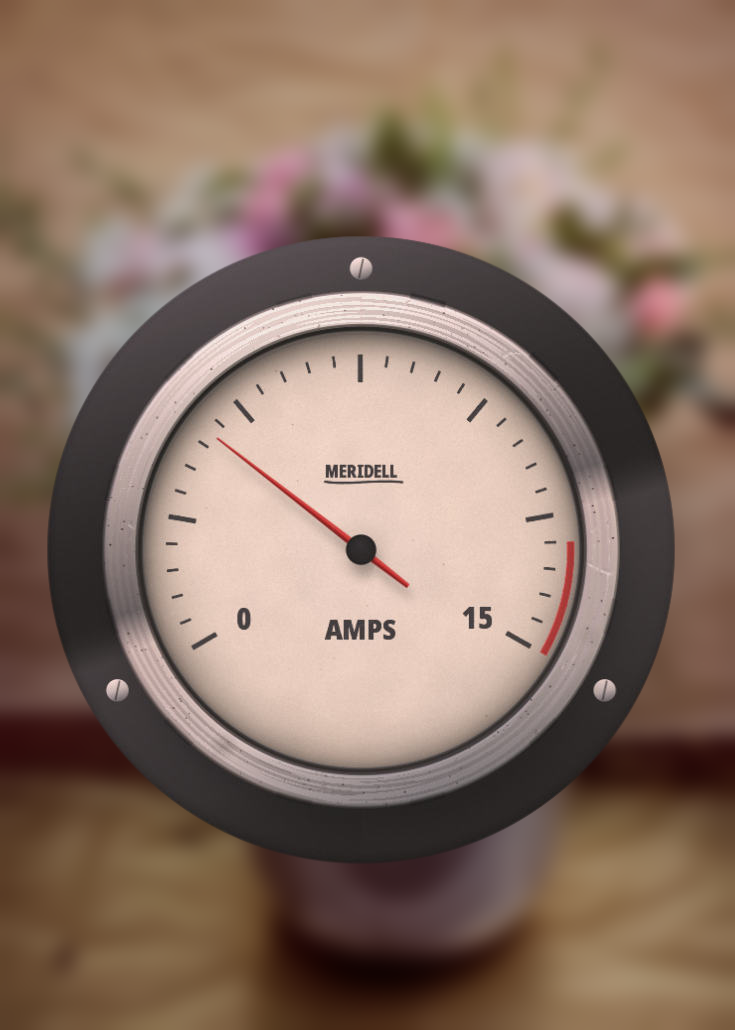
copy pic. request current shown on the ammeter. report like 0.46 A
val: 4.25 A
